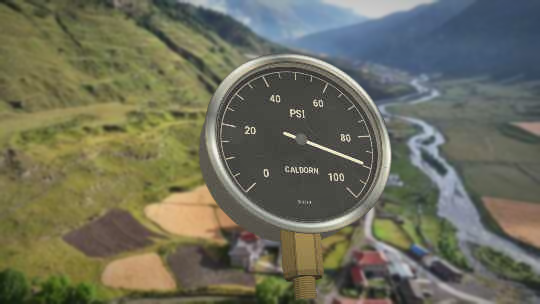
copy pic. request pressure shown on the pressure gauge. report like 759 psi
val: 90 psi
